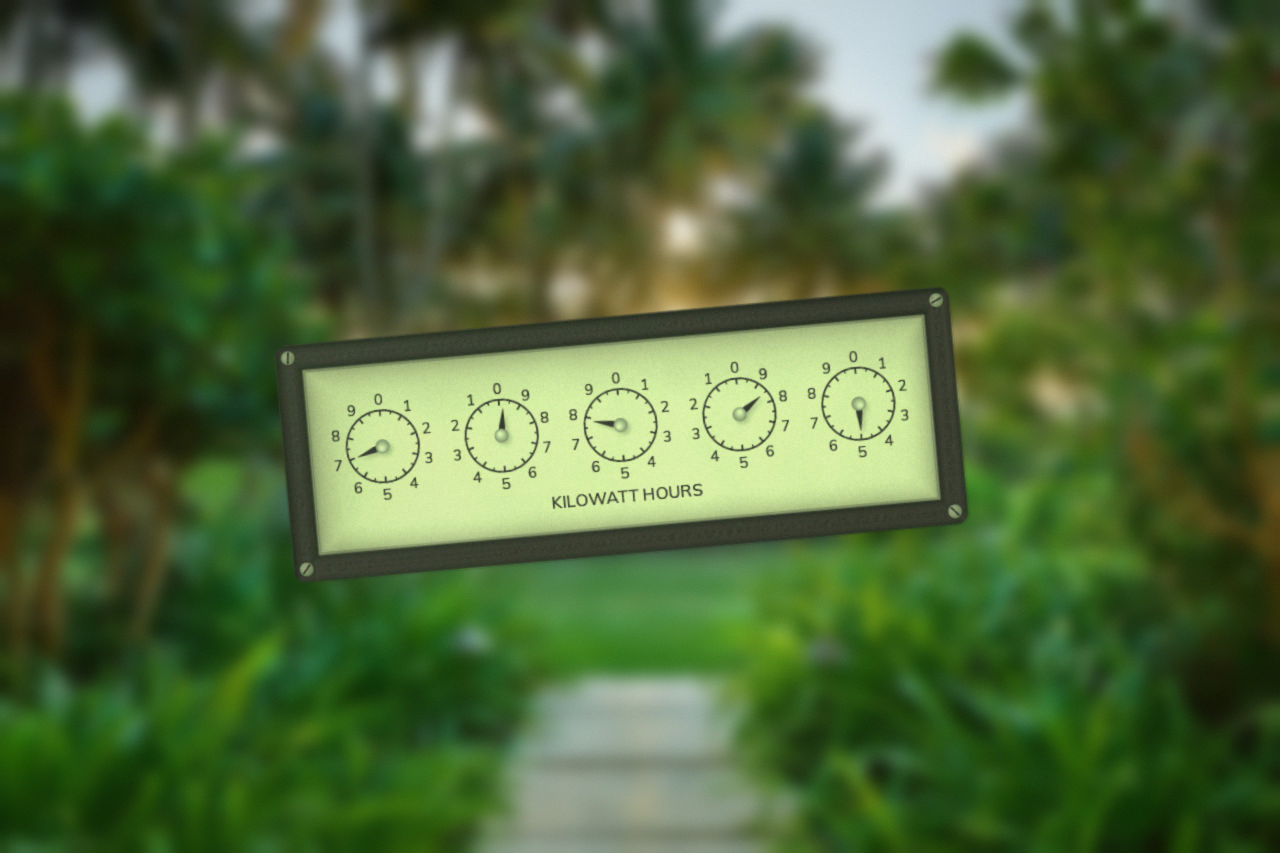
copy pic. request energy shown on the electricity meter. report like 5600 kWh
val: 69785 kWh
